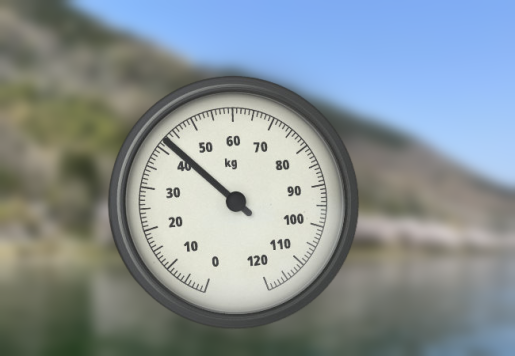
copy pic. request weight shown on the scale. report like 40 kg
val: 42 kg
